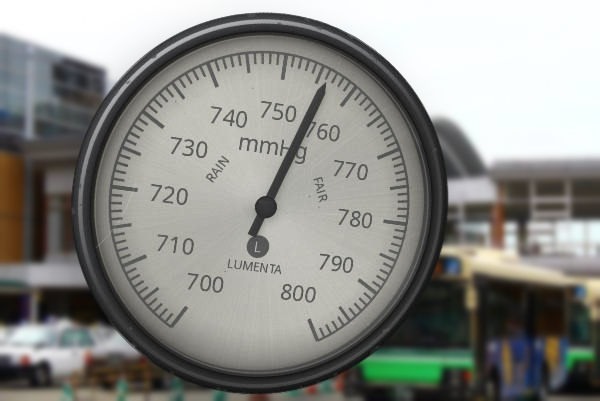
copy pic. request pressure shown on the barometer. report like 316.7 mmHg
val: 756 mmHg
